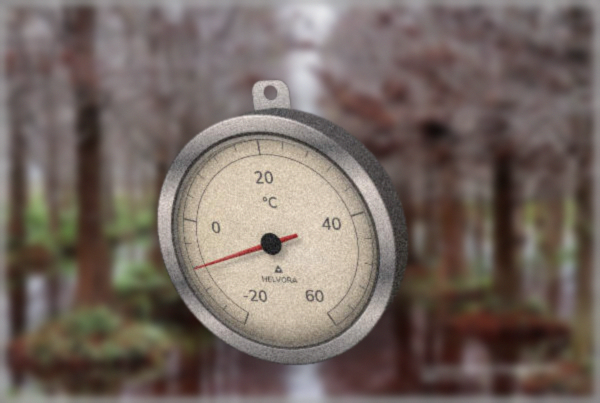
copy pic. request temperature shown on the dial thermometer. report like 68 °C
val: -8 °C
